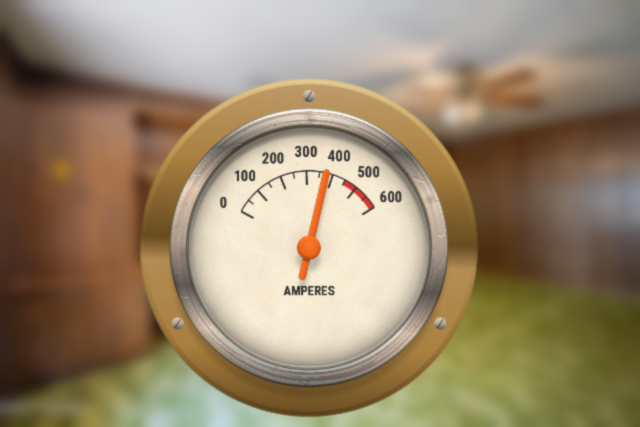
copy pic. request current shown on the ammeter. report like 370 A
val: 375 A
